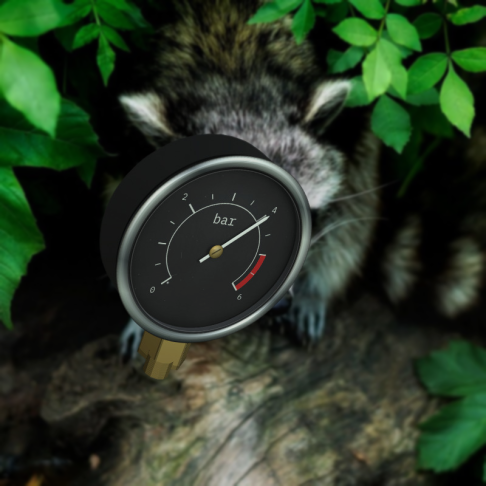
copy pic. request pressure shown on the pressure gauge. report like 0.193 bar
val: 4 bar
